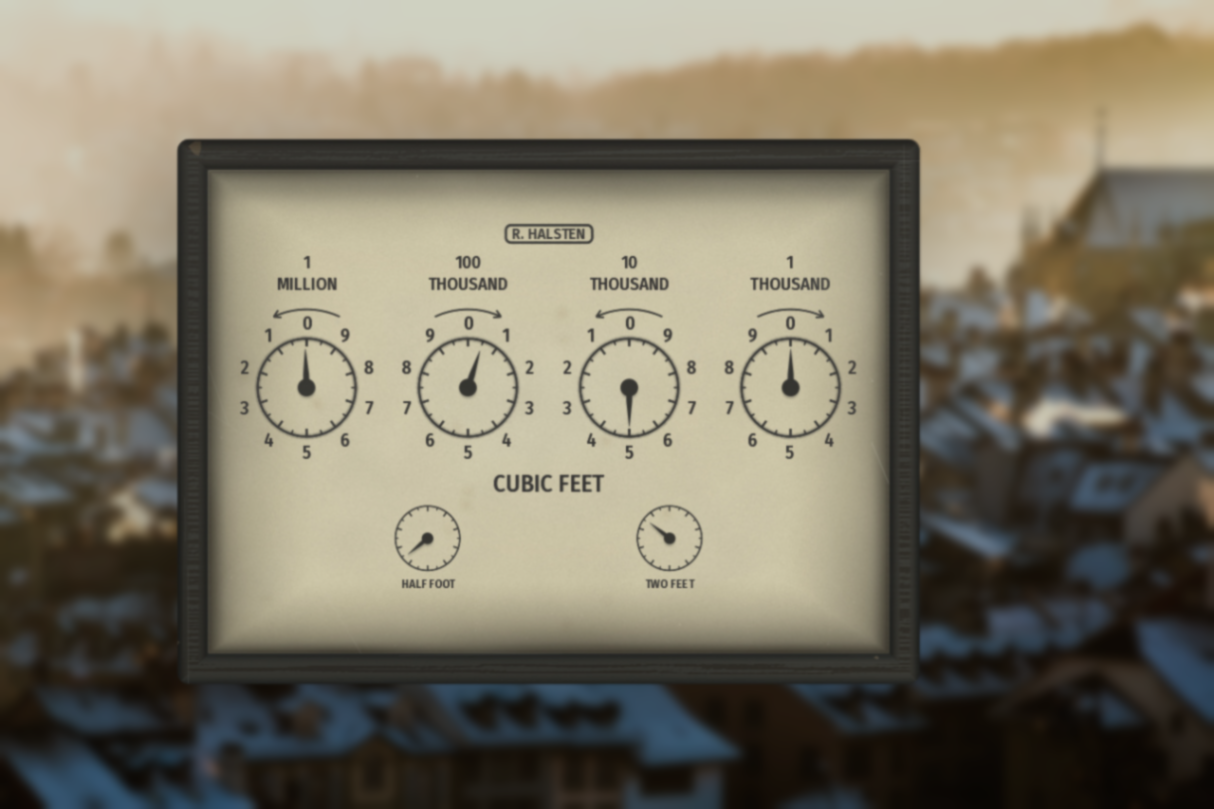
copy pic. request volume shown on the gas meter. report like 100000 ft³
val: 5000 ft³
